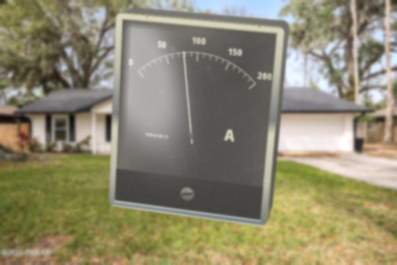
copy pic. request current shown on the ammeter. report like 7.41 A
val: 80 A
